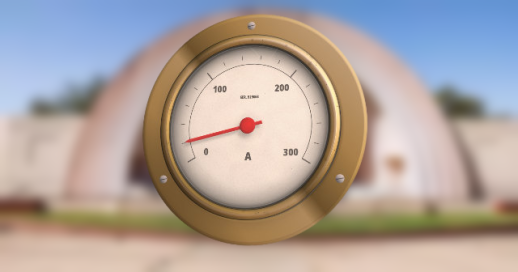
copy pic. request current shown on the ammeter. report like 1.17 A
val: 20 A
